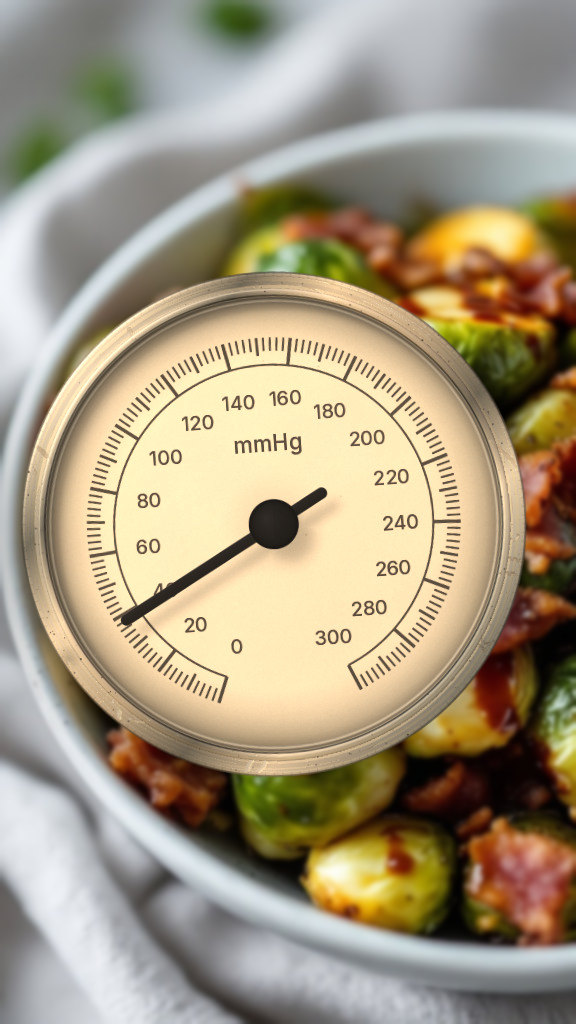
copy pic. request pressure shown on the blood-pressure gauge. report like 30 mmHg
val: 38 mmHg
